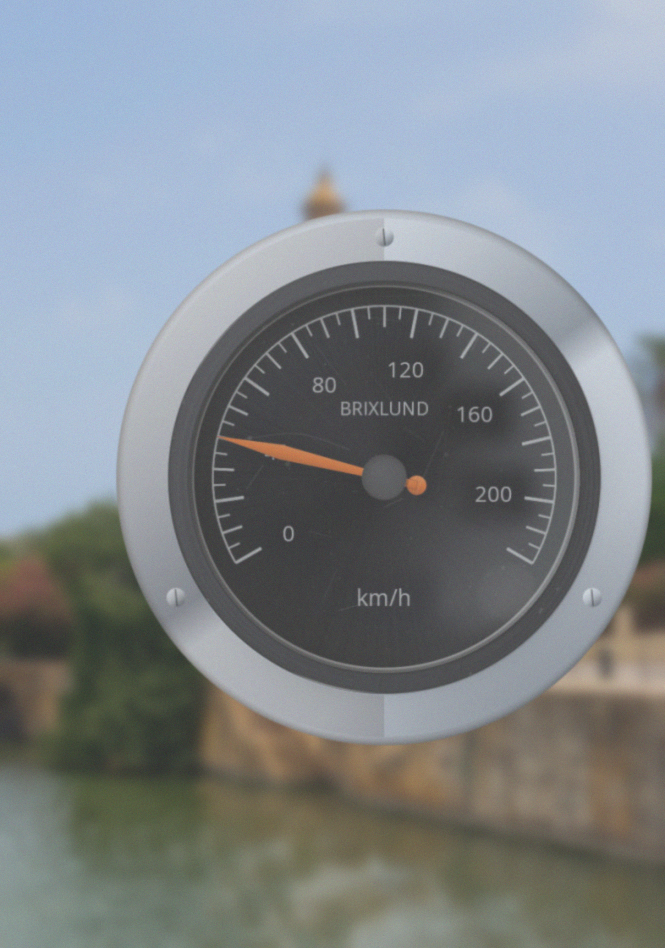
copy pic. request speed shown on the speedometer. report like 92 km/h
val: 40 km/h
